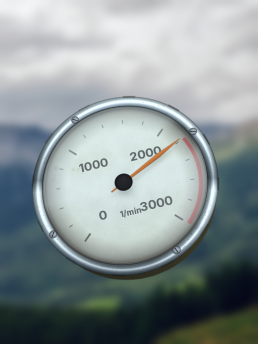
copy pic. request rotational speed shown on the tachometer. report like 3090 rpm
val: 2200 rpm
